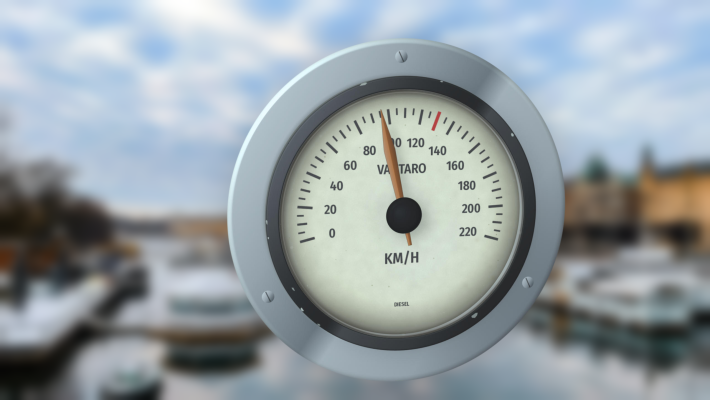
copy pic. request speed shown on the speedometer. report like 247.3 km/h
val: 95 km/h
